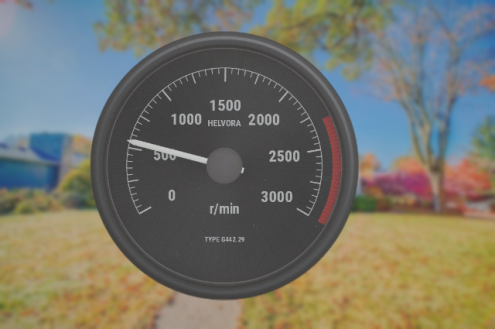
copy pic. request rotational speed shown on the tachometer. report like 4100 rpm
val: 550 rpm
